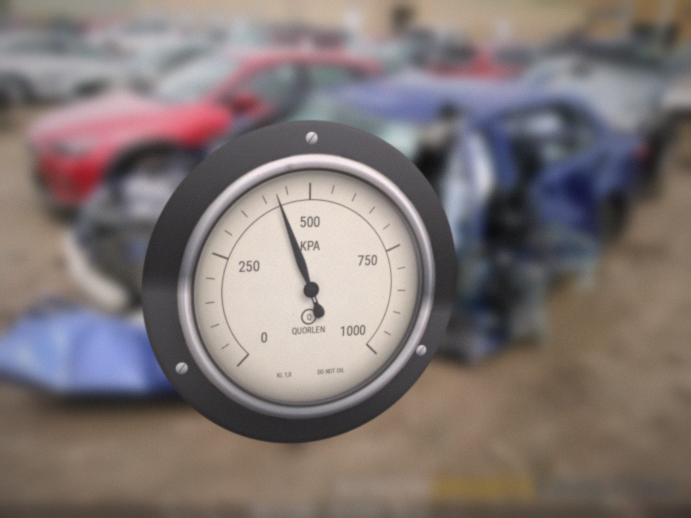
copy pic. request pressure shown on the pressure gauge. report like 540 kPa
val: 425 kPa
